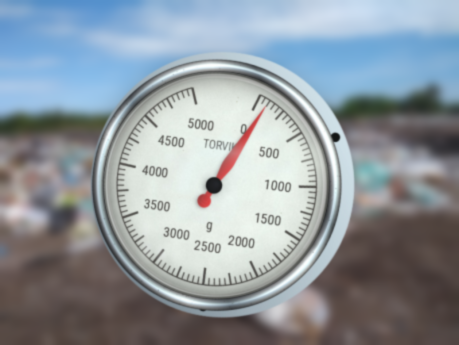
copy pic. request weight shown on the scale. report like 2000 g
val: 100 g
